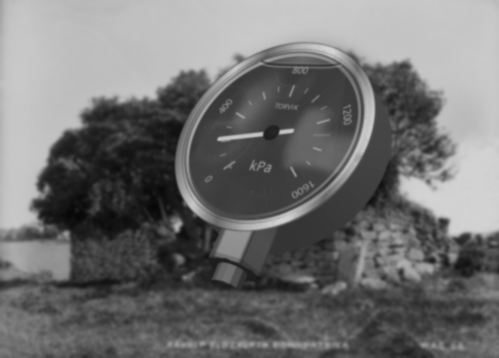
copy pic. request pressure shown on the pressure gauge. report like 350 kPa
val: 200 kPa
